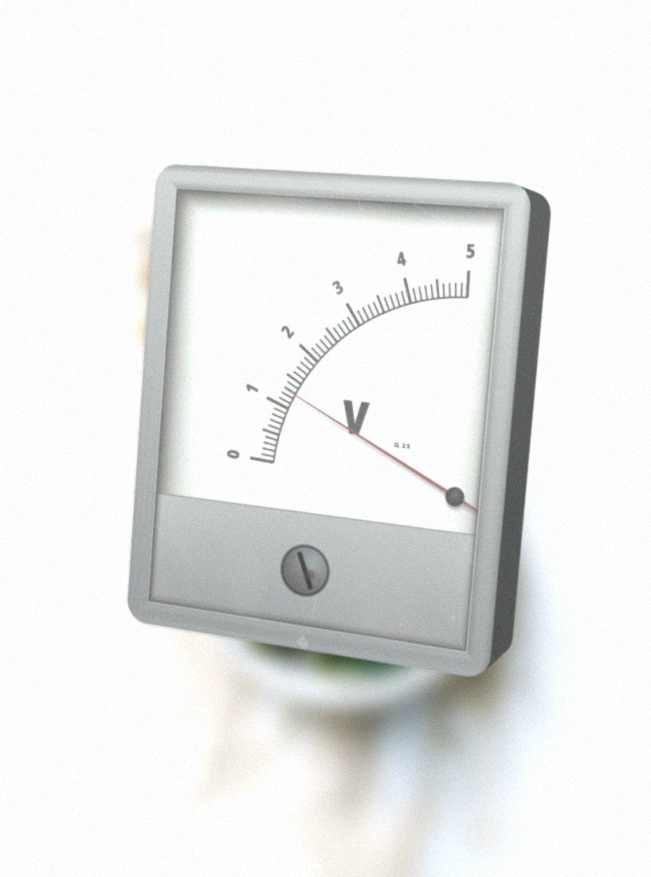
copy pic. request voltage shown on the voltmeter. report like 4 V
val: 1.3 V
